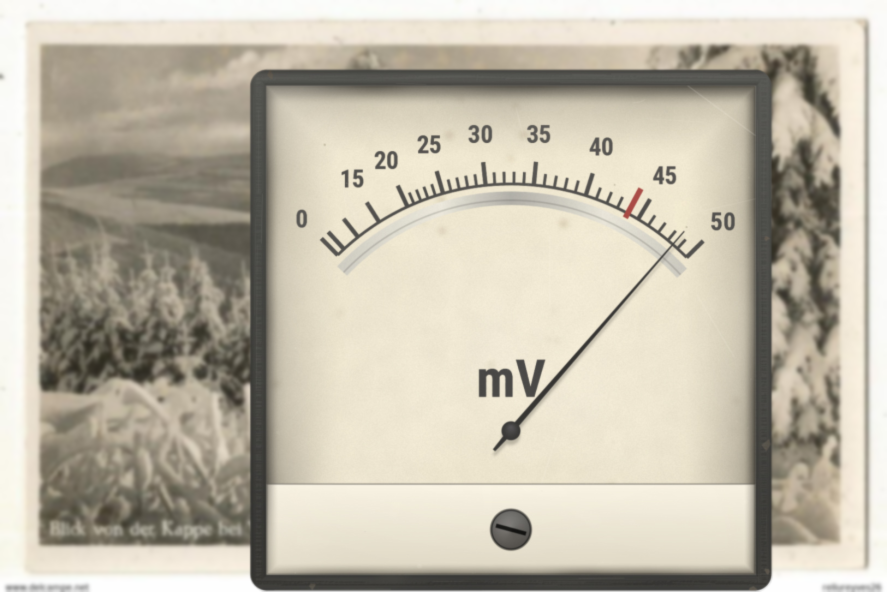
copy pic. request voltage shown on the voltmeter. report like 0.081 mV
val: 48.5 mV
